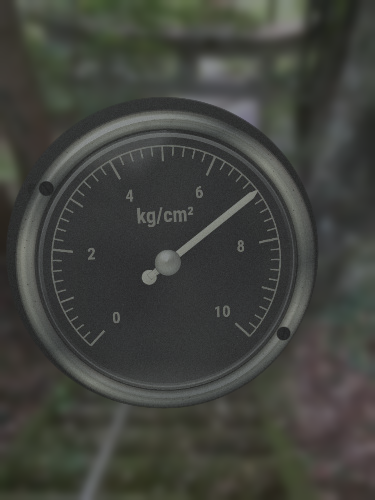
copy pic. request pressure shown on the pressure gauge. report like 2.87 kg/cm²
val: 7 kg/cm²
